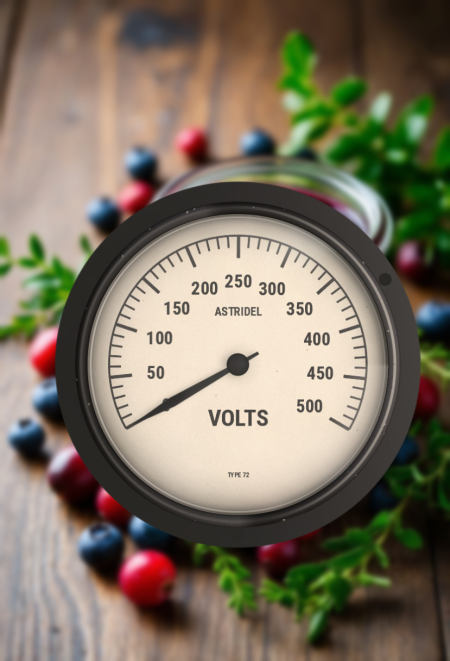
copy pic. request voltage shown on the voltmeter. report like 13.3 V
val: 0 V
